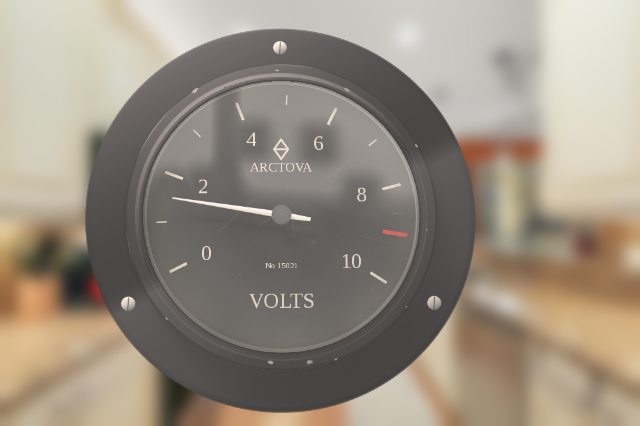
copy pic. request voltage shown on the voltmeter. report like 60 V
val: 1.5 V
